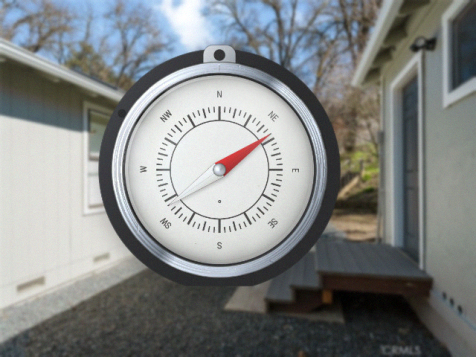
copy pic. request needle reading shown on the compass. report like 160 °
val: 55 °
